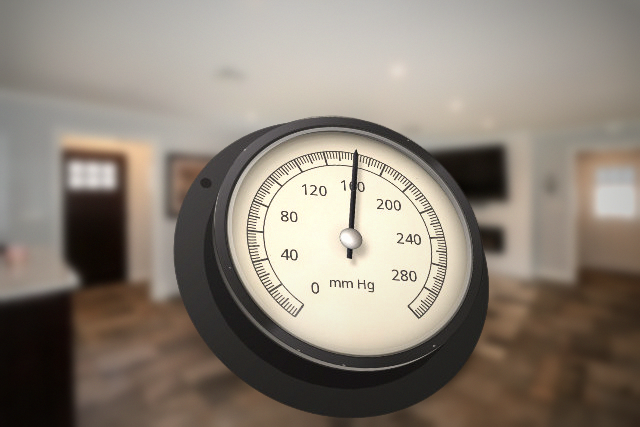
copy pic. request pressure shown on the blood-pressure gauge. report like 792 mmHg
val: 160 mmHg
